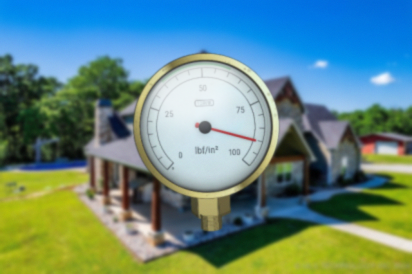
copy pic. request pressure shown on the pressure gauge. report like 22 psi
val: 90 psi
